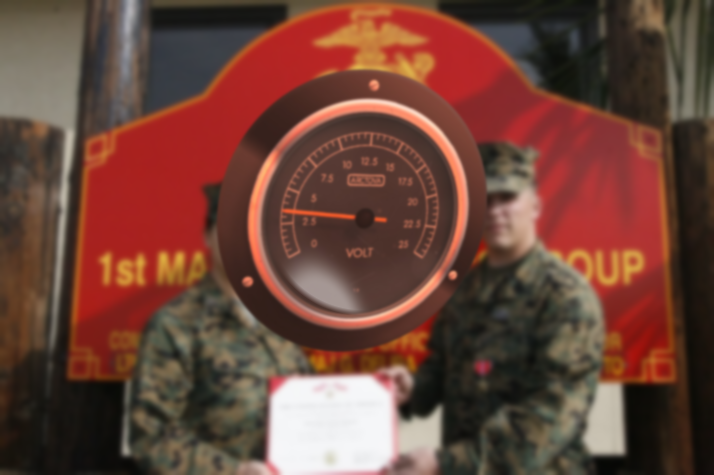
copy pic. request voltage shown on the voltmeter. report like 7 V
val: 3.5 V
